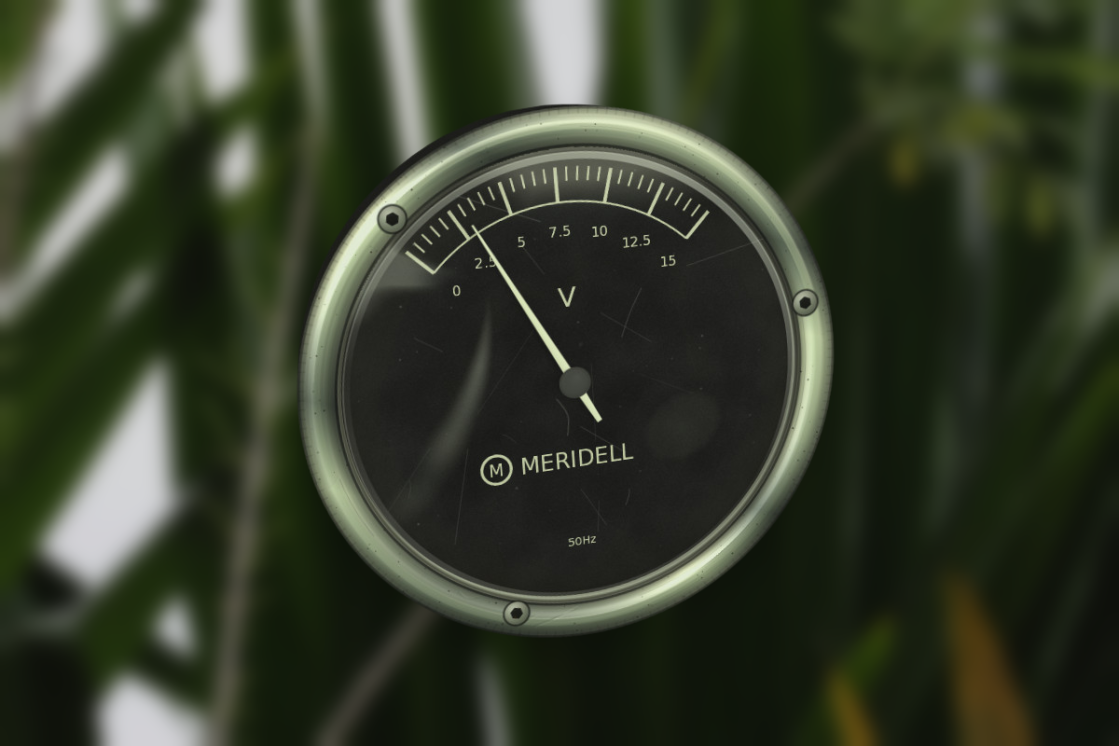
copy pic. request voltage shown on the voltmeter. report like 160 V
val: 3 V
